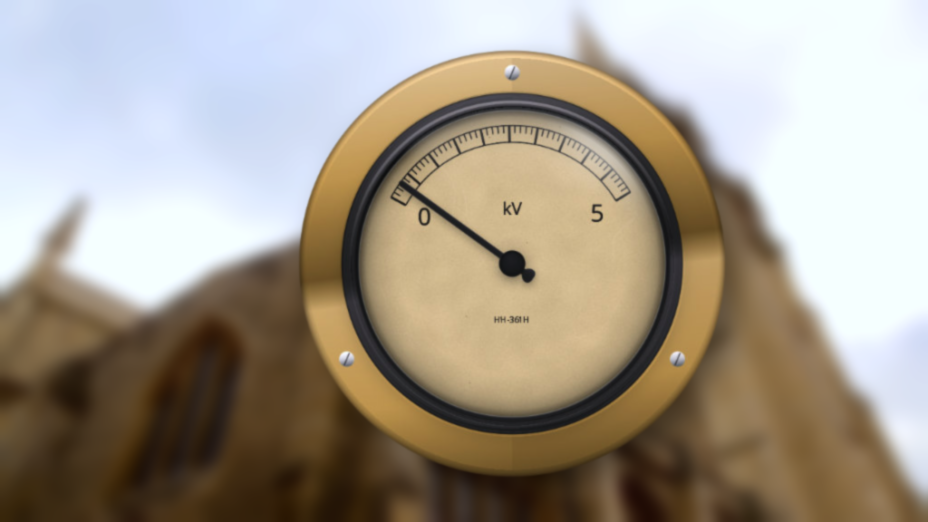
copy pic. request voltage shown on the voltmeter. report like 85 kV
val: 0.3 kV
